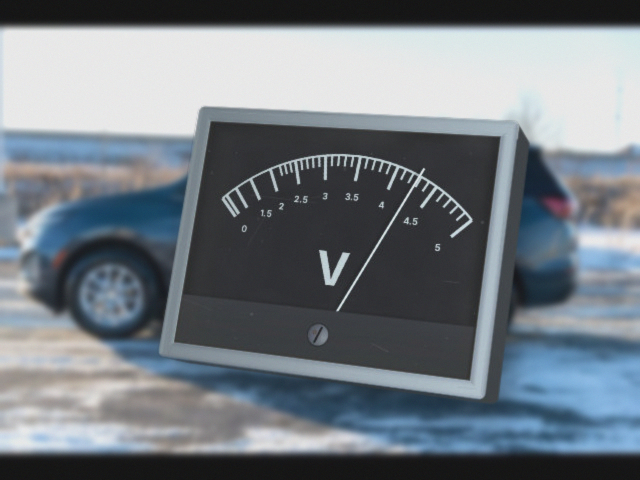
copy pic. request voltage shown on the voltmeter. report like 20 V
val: 4.3 V
